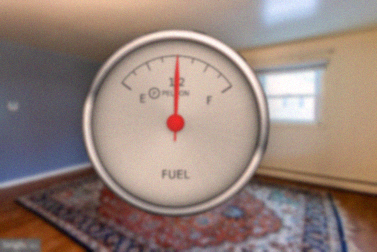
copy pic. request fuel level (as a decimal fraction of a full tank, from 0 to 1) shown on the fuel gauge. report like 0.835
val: 0.5
